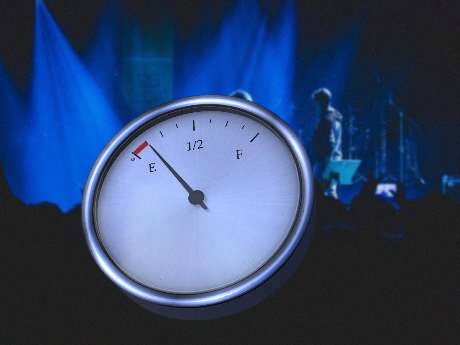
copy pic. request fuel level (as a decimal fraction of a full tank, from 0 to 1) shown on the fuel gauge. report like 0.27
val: 0.125
